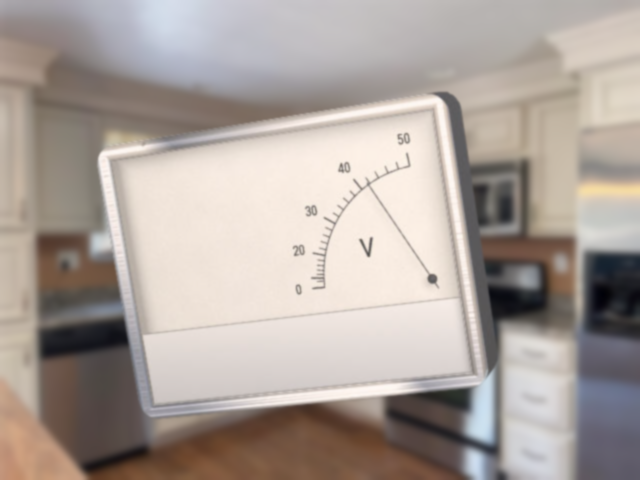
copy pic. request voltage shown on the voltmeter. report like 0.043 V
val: 42 V
